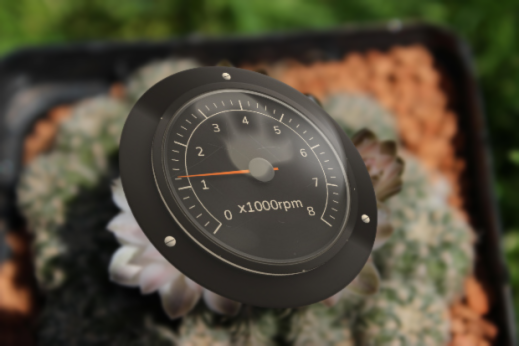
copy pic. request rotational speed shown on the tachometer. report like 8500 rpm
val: 1200 rpm
